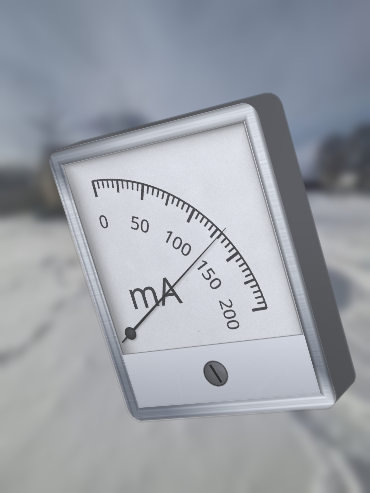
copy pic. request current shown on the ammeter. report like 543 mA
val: 130 mA
